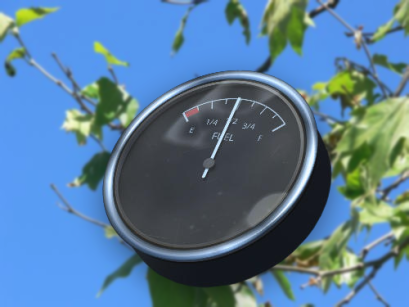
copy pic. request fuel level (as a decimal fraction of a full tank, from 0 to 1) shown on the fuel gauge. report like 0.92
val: 0.5
